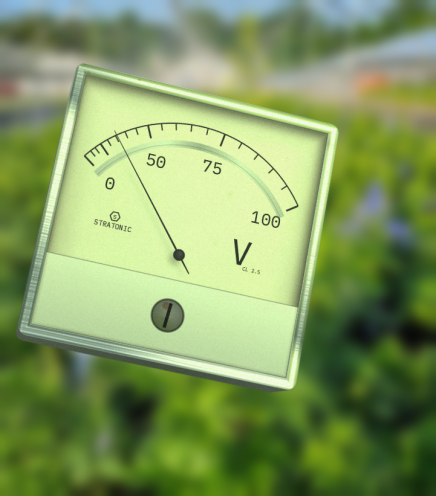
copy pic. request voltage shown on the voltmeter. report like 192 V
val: 35 V
